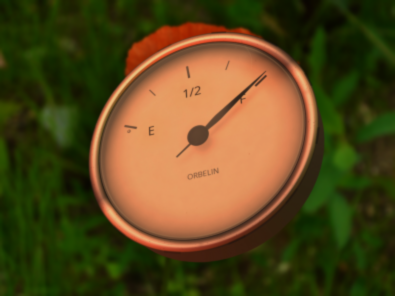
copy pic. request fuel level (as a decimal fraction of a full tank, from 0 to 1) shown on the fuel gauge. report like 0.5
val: 1
